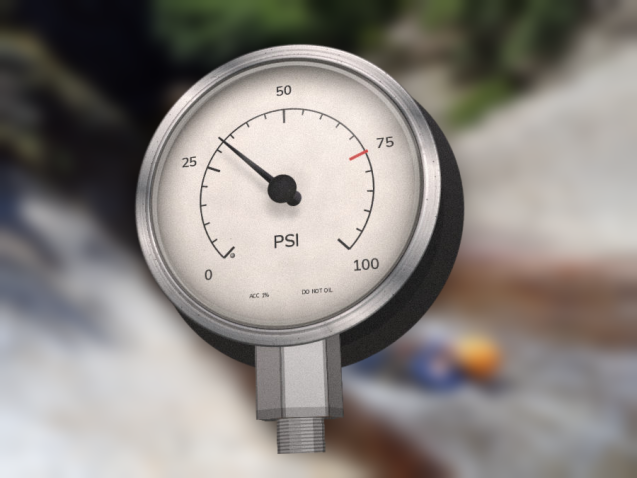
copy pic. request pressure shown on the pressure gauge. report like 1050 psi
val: 32.5 psi
